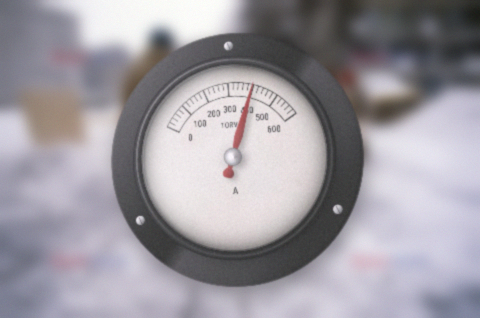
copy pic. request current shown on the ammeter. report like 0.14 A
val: 400 A
